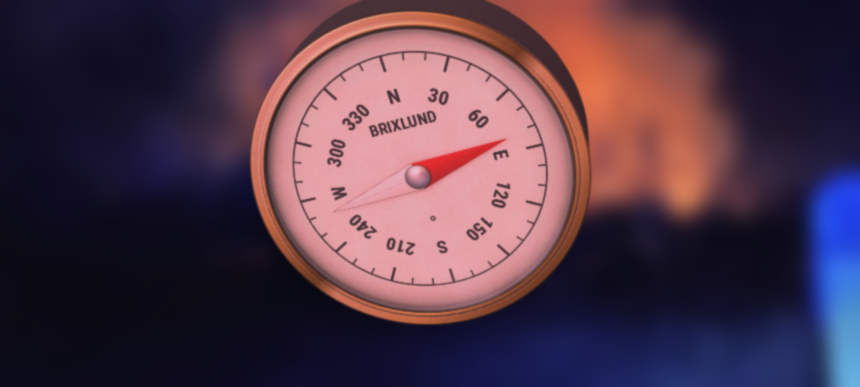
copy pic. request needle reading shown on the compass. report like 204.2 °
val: 80 °
